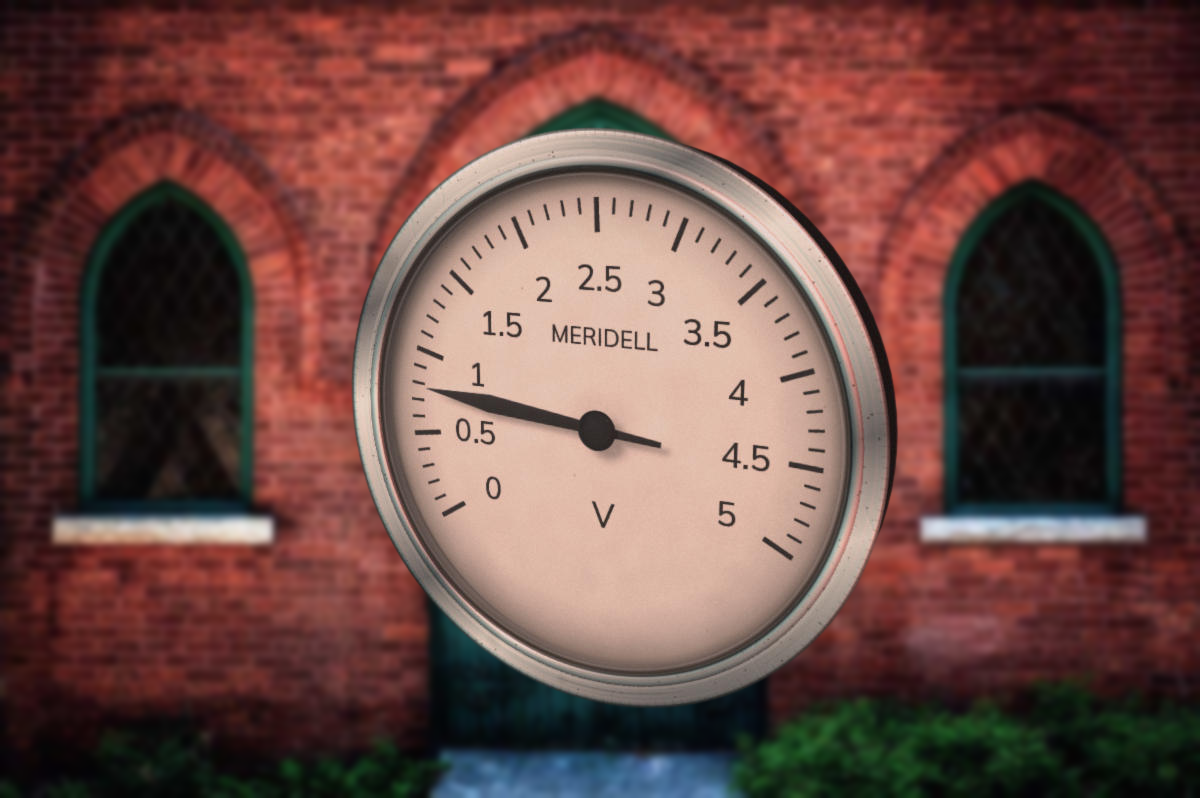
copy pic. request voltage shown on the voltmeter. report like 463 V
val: 0.8 V
